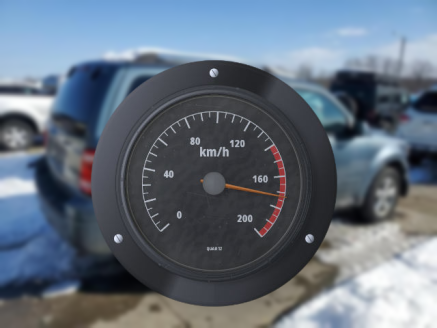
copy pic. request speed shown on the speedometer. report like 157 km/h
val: 172.5 km/h
